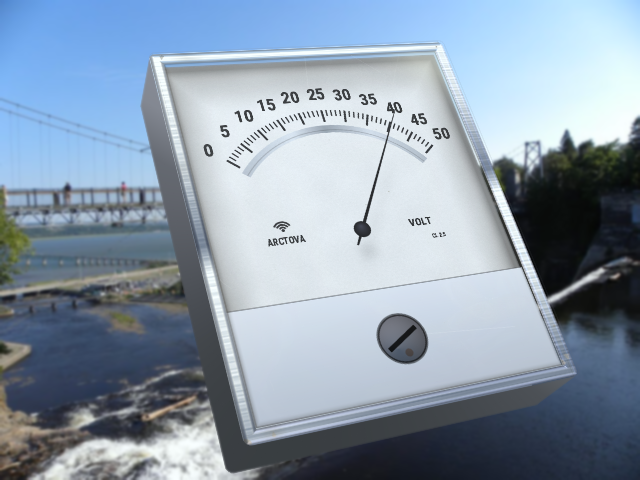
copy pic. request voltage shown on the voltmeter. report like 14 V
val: 40 V
